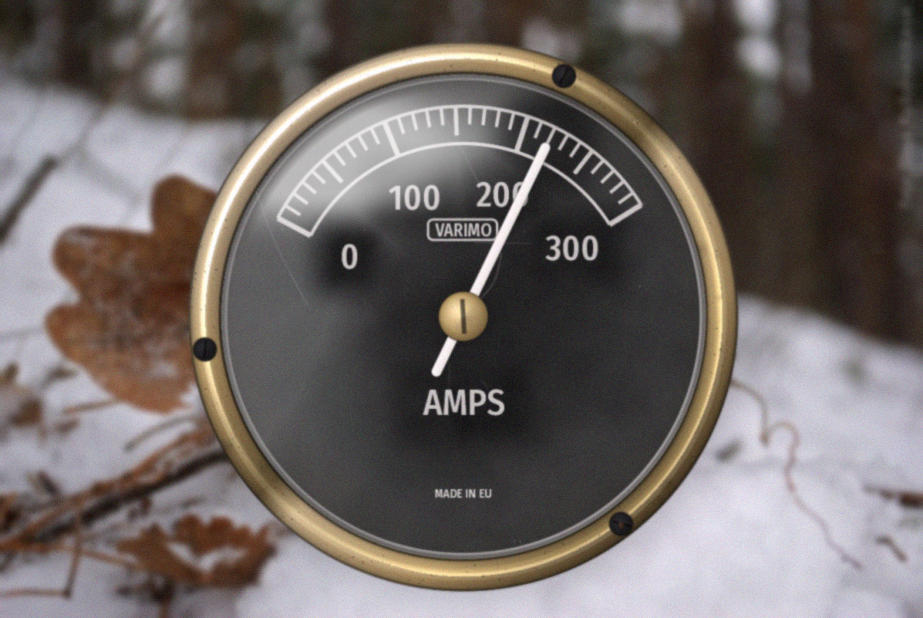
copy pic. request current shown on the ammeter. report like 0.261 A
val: 220 A
